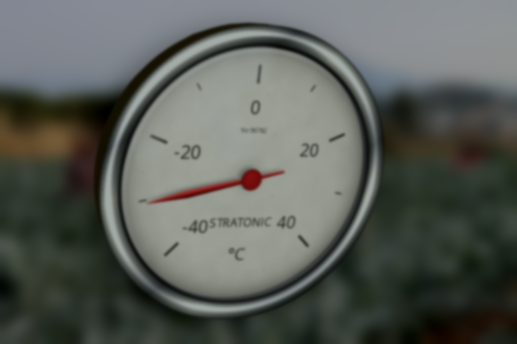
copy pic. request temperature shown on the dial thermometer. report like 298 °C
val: -30 °C
